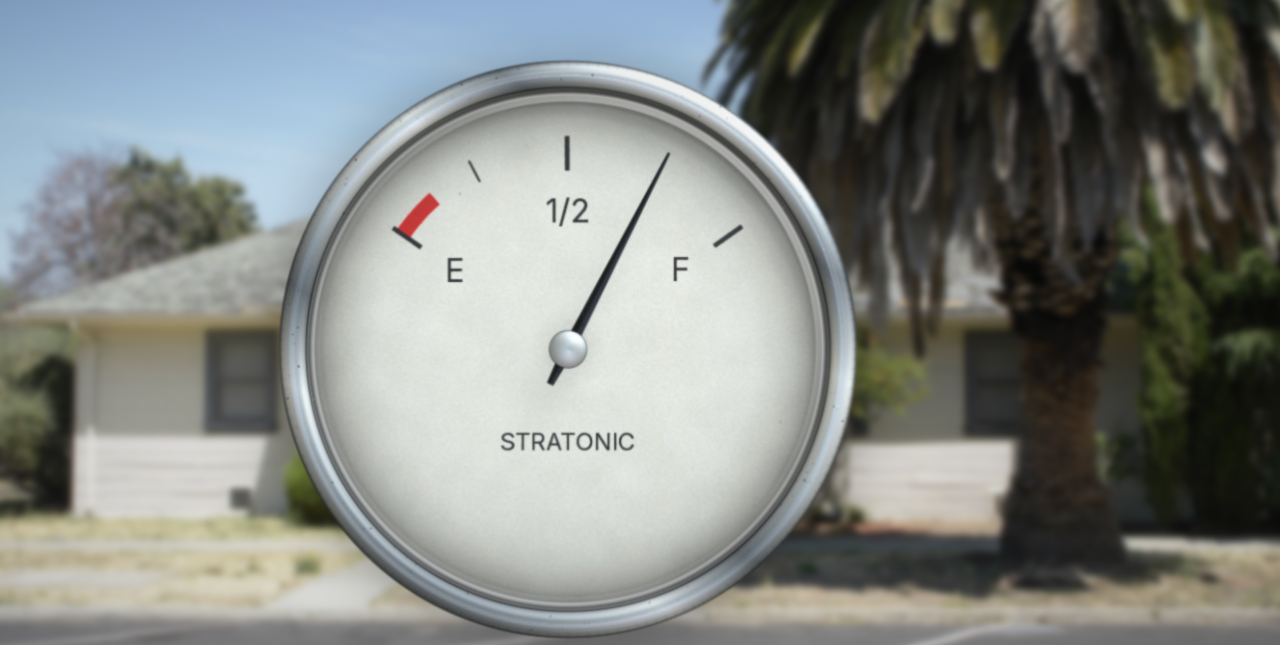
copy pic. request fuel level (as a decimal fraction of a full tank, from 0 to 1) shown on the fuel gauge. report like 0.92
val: 0.75
